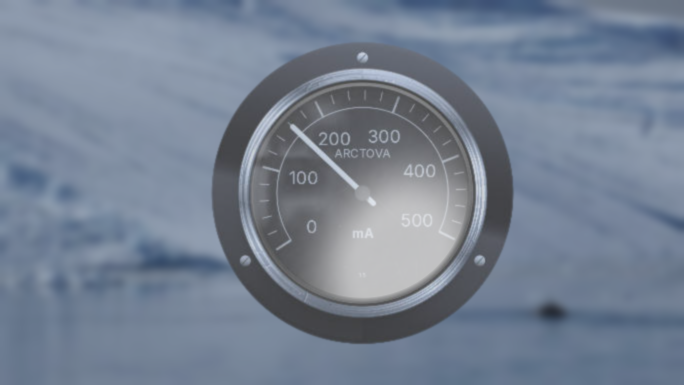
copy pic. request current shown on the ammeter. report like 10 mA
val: 160 mA
